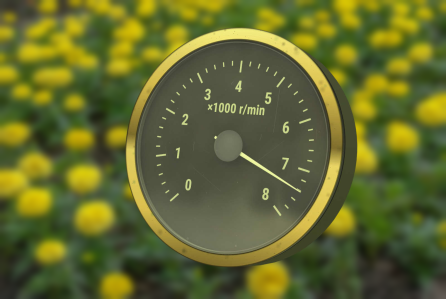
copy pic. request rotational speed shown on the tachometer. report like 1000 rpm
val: 7400 rpm
